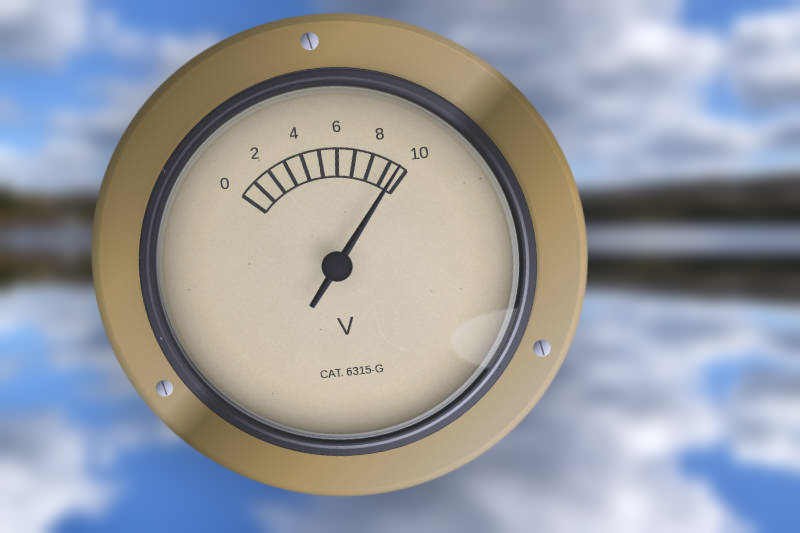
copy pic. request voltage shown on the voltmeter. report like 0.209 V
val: 9.5 V
